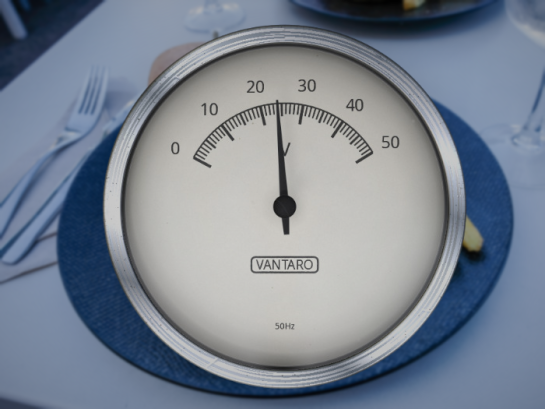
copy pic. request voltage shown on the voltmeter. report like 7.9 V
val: 24 V
